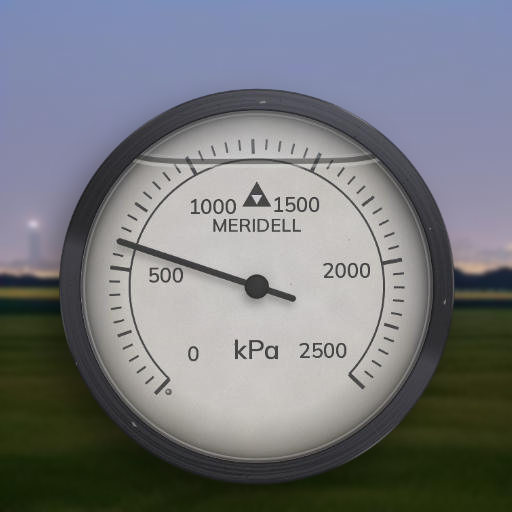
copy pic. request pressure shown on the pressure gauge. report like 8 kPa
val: 600 kPa
